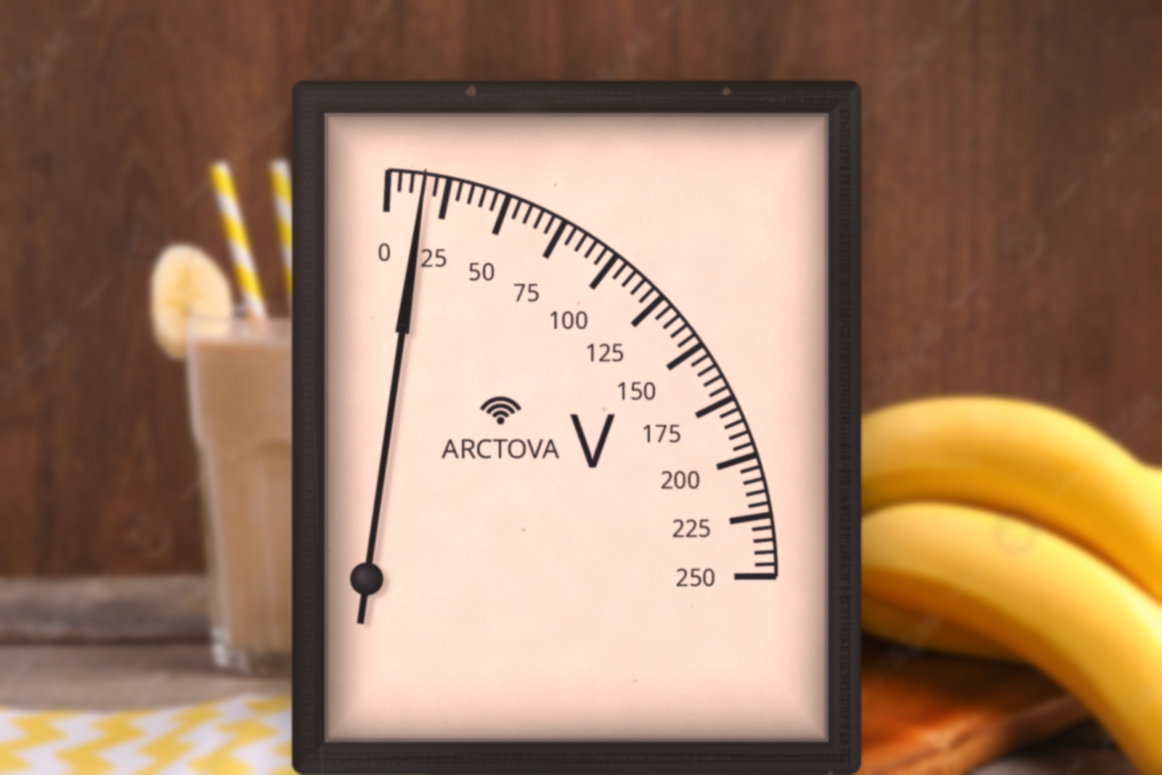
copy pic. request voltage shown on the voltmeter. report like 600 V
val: 15 V
